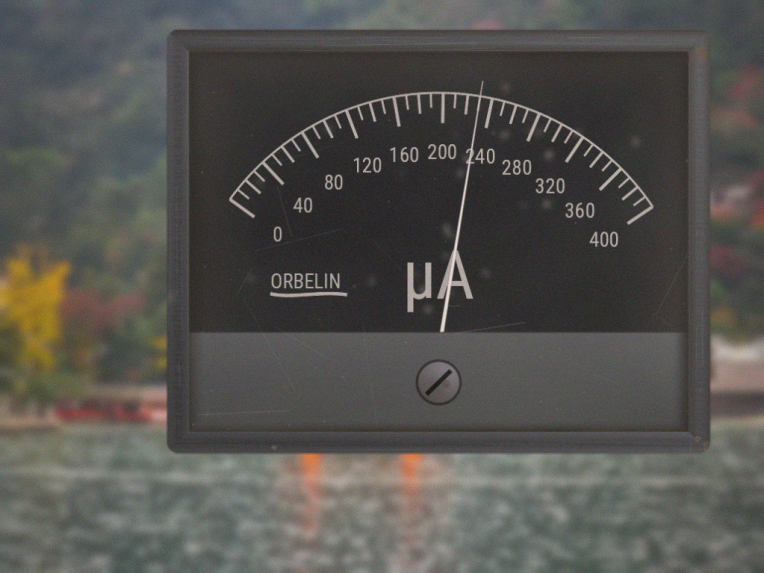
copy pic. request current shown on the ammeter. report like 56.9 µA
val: 230 µA
